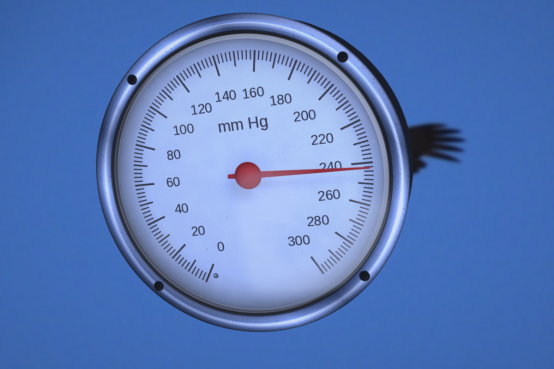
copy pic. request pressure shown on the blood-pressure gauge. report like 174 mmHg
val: 242 mmHg
